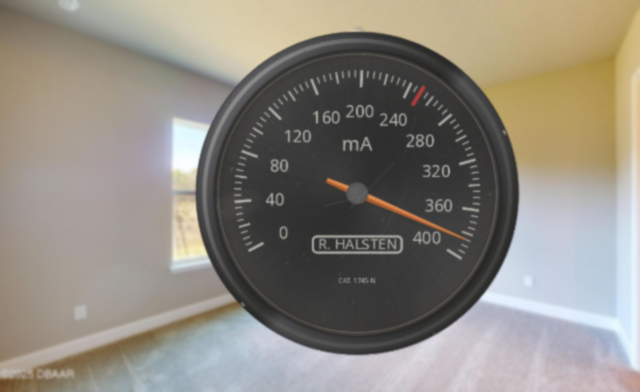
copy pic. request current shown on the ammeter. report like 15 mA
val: 385 mA
